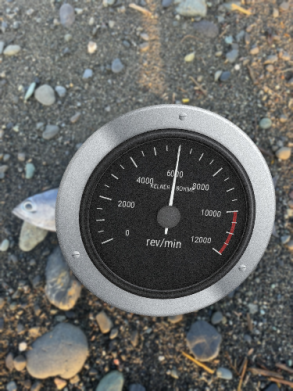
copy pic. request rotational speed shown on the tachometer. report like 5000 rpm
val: 6000 rpm
